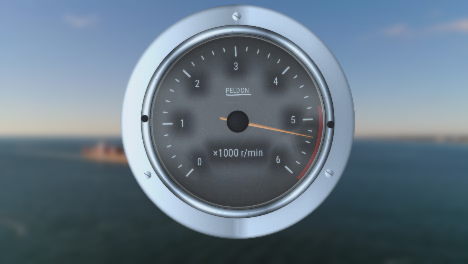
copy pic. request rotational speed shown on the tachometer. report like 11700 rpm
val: 5300 rpm
